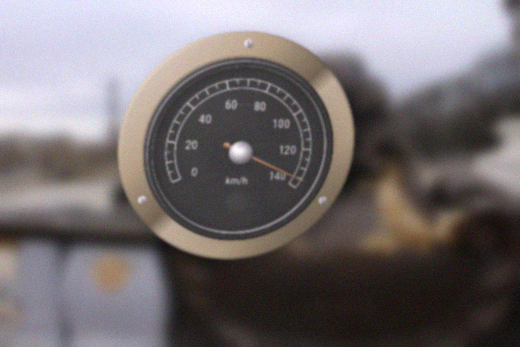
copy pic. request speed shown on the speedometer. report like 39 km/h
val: 135 km/h
